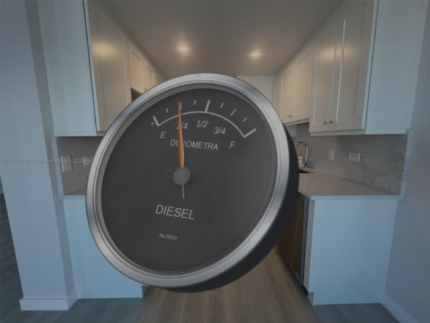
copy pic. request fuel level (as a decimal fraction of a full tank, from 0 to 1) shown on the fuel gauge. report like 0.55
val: 0.25
